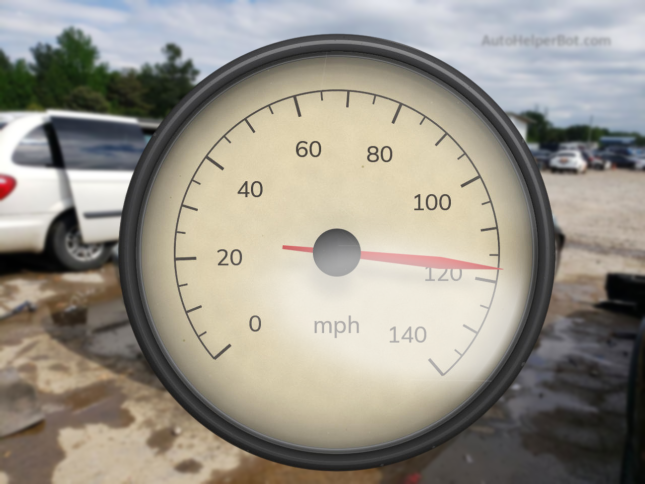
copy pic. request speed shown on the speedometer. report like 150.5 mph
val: 117.5 mph
